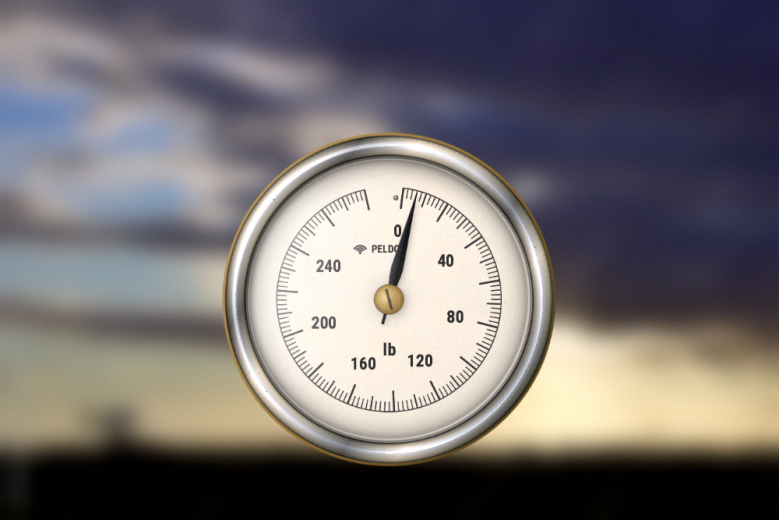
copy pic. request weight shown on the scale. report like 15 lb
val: 6 lb
